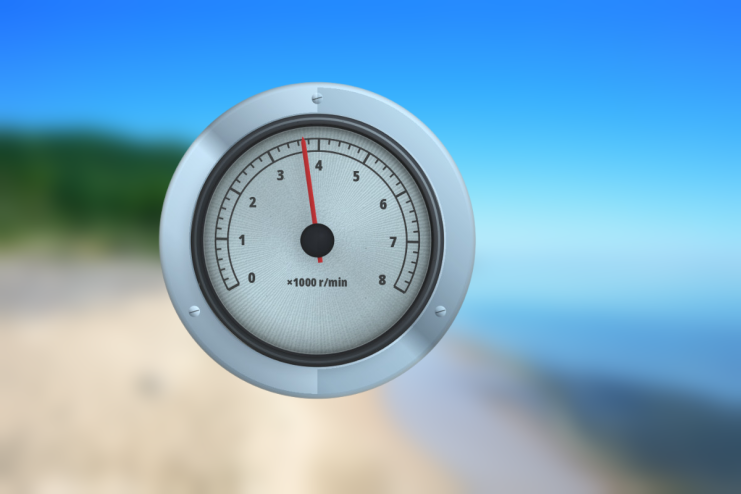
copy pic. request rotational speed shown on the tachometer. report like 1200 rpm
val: 3700 rpm
